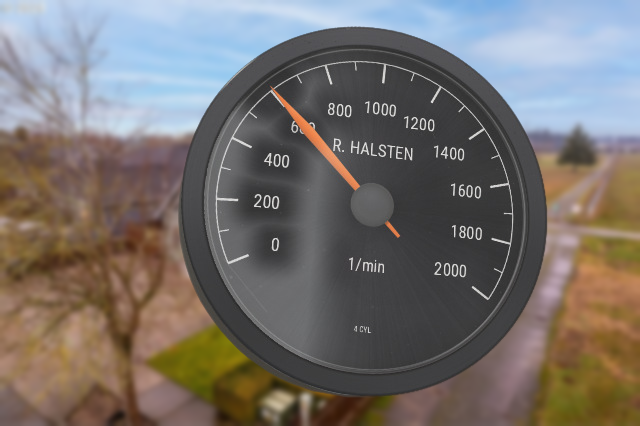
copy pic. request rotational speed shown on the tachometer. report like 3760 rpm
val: 600 rpm
